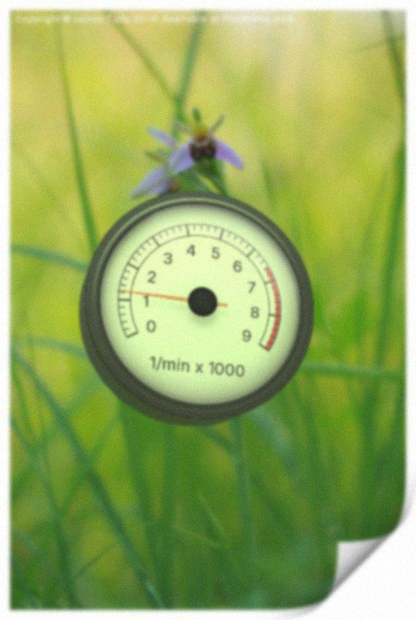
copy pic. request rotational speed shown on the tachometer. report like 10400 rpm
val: 1200 rpm
